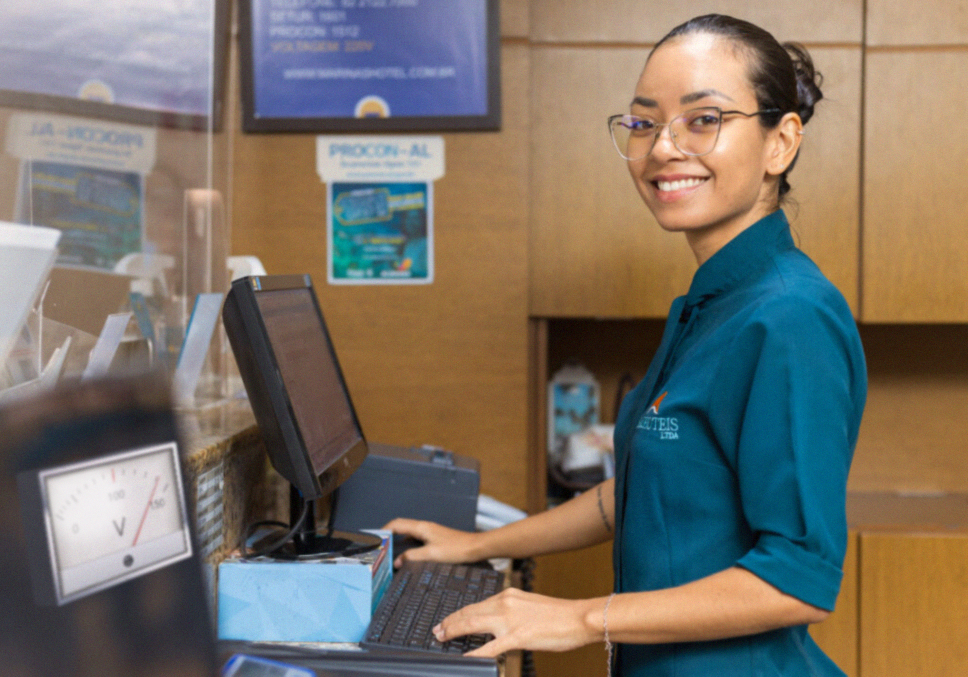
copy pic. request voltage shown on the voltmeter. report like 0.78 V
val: 140 V
